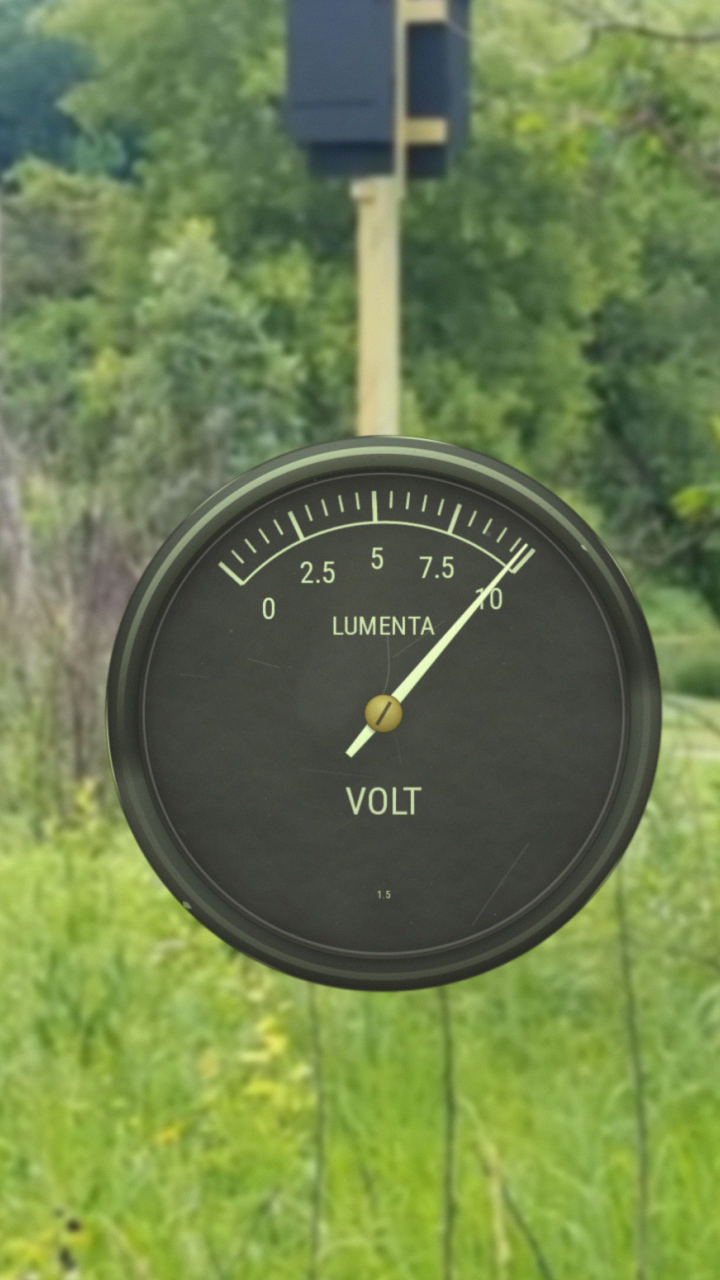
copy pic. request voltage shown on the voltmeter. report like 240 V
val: 9.75 V
